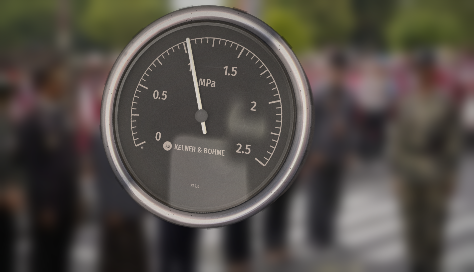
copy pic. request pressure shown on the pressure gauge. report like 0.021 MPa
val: 1.05 MPa
